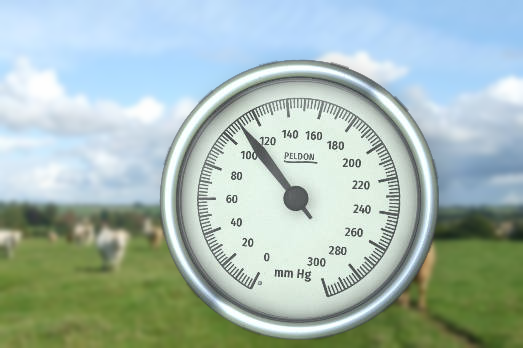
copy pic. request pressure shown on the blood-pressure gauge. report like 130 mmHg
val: 110 mmHg
